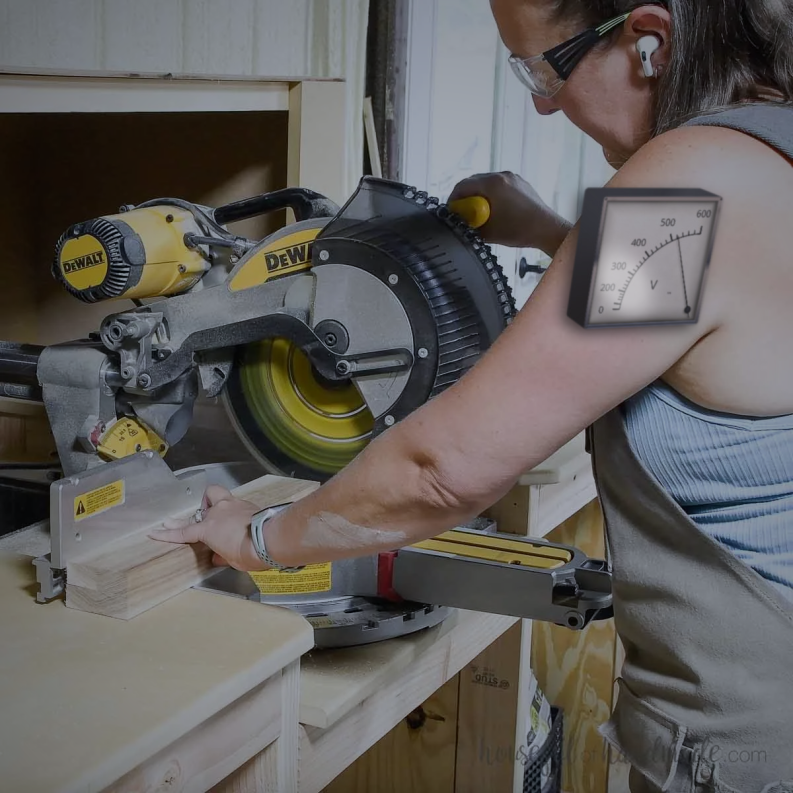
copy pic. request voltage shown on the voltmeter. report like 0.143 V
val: 520 V
